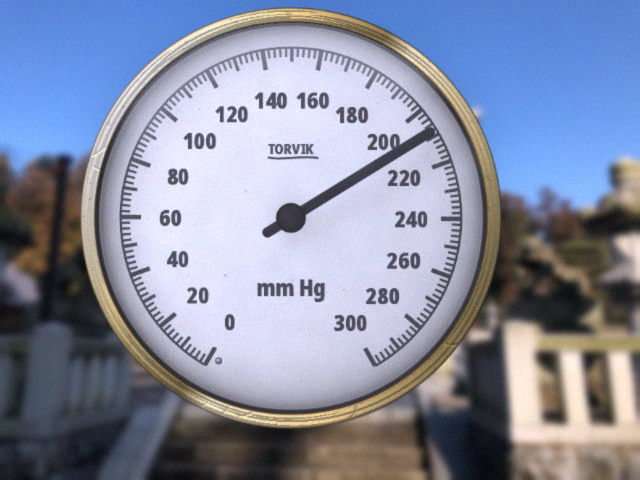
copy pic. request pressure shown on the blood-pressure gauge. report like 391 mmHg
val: 208 mmHg
